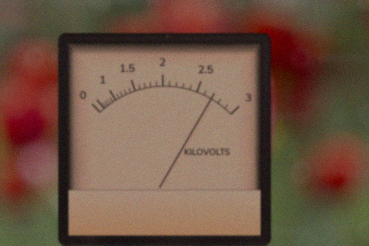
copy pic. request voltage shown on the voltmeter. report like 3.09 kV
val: 2.7 kV
